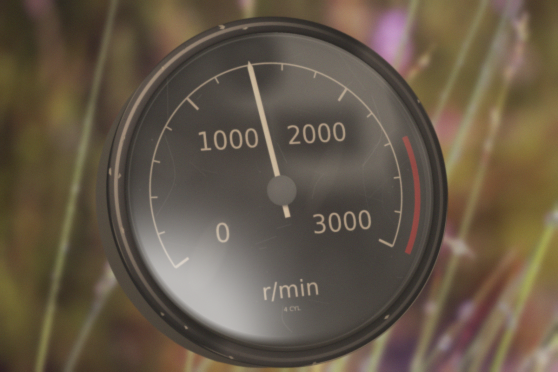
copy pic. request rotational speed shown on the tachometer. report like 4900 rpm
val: 1400 rpm
